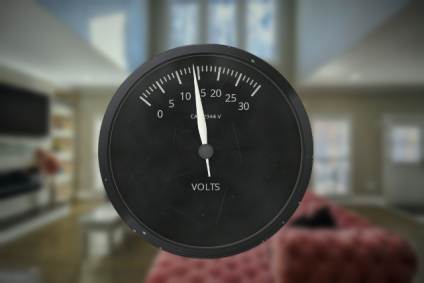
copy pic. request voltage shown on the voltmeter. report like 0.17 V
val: 14 V
